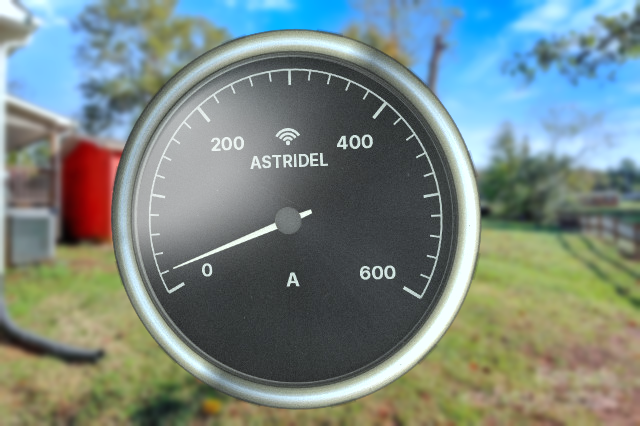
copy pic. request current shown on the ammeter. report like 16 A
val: 20 A
